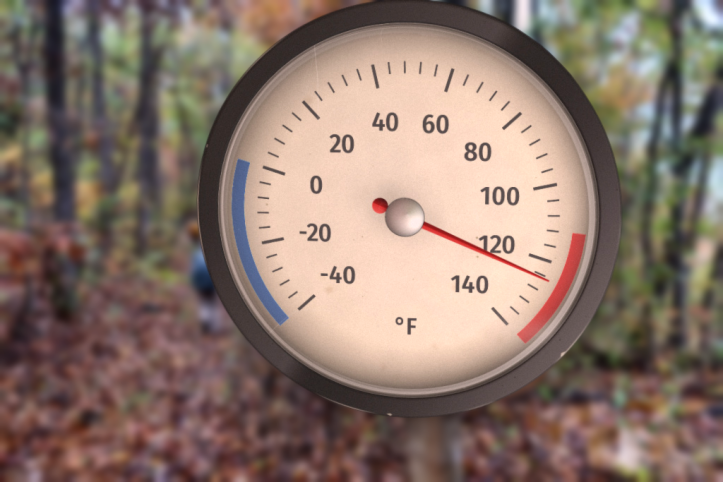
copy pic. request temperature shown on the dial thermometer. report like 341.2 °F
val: 124 °F
